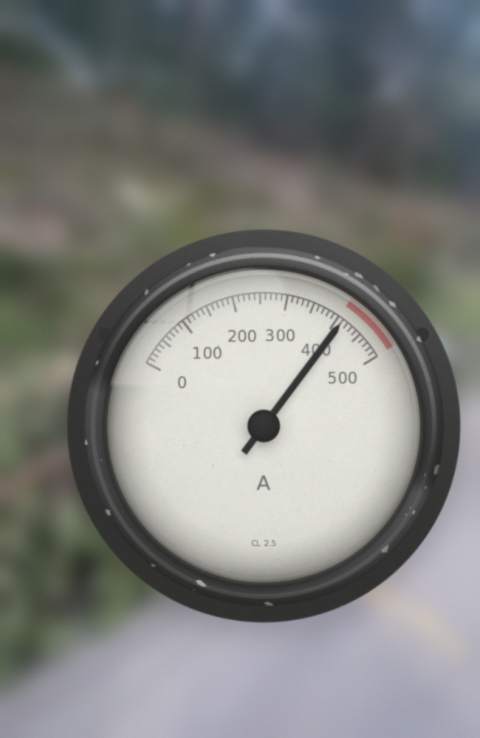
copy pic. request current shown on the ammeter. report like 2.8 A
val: 410 A
